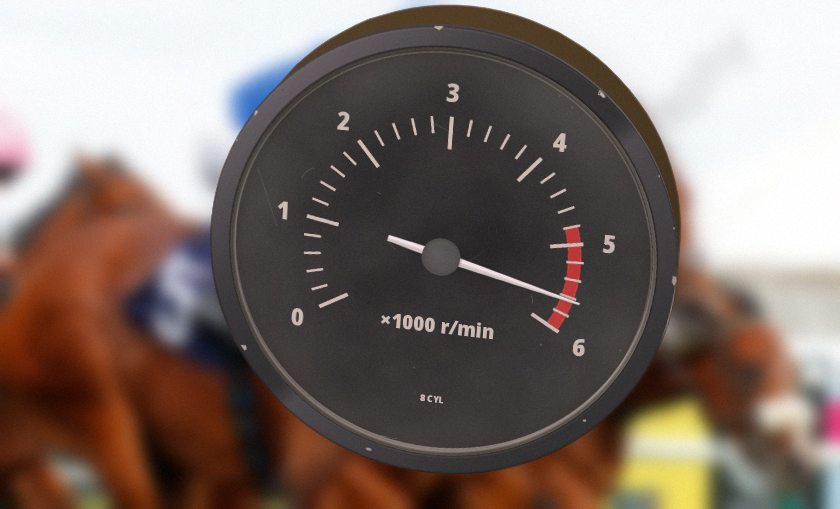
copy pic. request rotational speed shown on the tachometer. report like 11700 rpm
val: 5600 rpm
